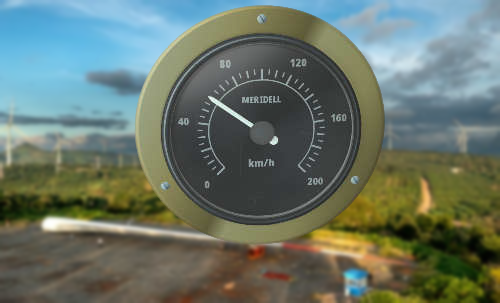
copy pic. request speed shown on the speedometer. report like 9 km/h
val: 60 km/h
